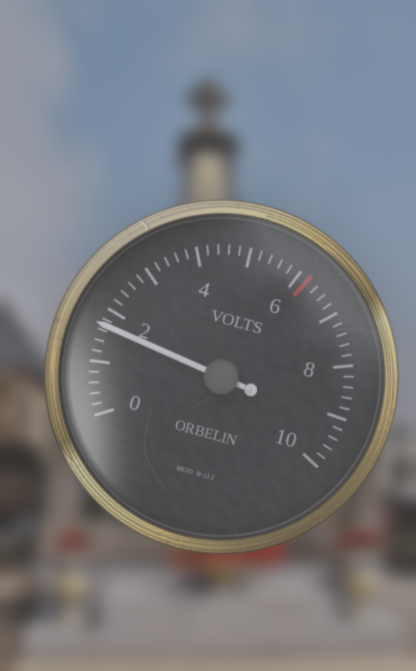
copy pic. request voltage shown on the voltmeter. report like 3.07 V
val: 1.7 V
